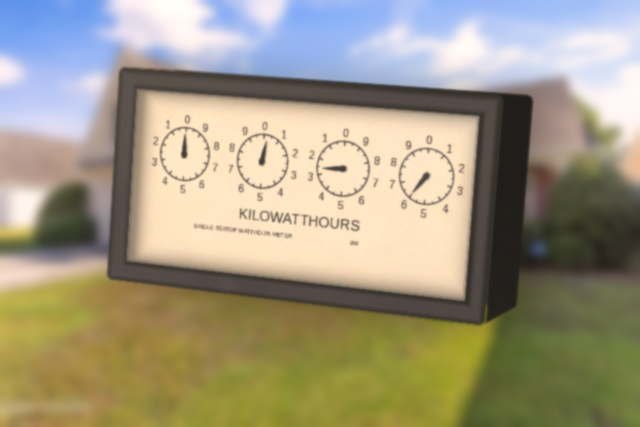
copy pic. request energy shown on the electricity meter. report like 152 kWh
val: 26 kWh
